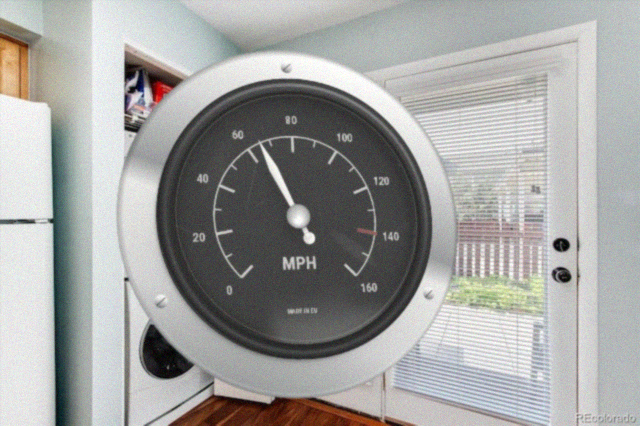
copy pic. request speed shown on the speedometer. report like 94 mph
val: 65 mph
